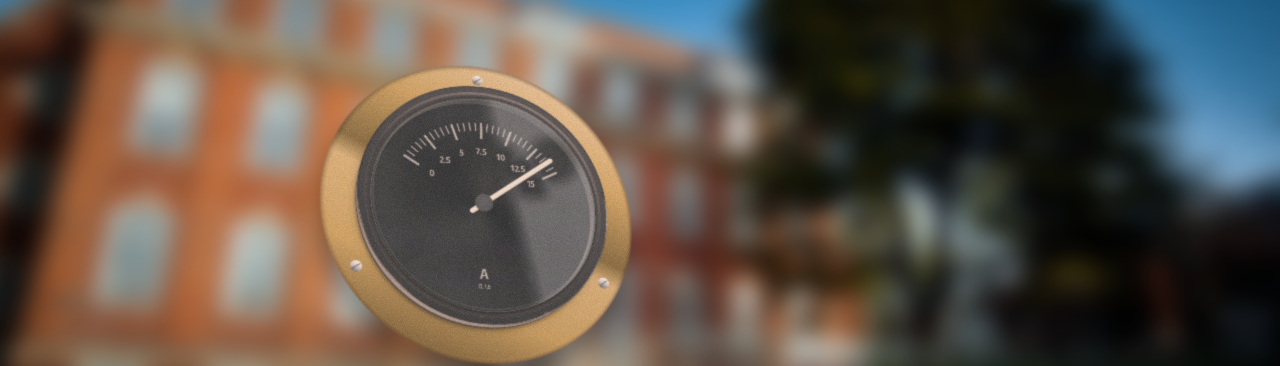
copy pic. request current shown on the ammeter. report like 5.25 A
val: 14 A
